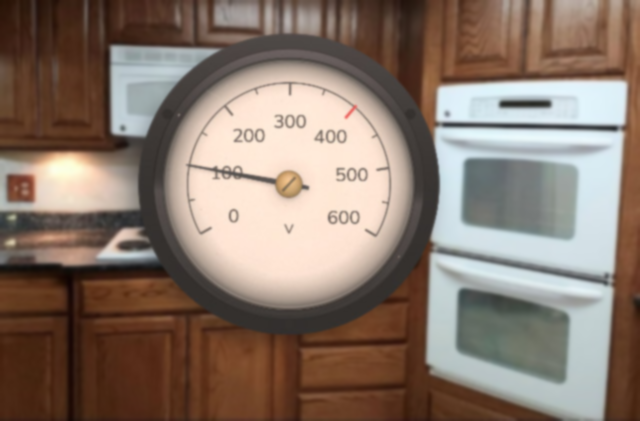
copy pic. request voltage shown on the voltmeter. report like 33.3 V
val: 100 V
